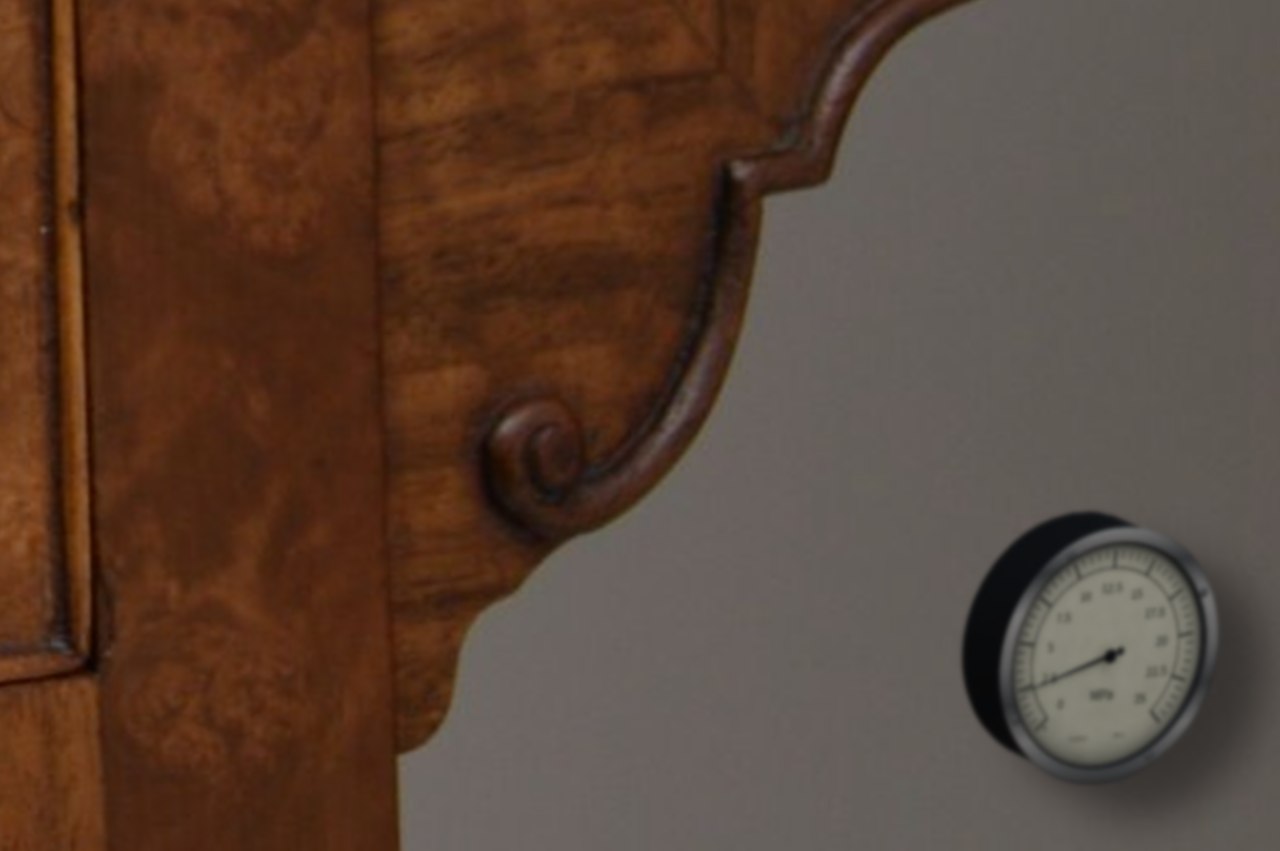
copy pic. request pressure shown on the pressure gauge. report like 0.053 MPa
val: 2.5 MPa
